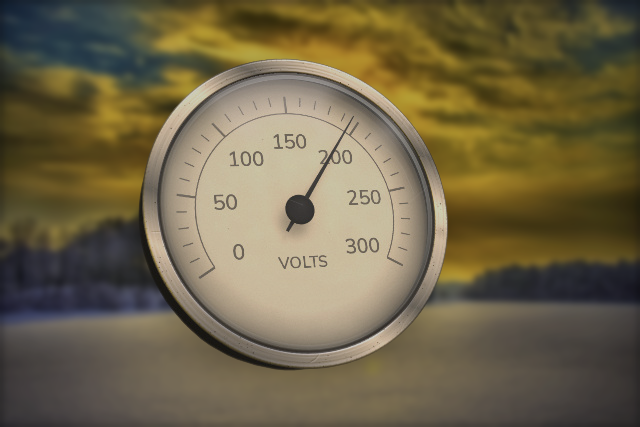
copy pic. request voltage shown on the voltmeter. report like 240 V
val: 195 V
